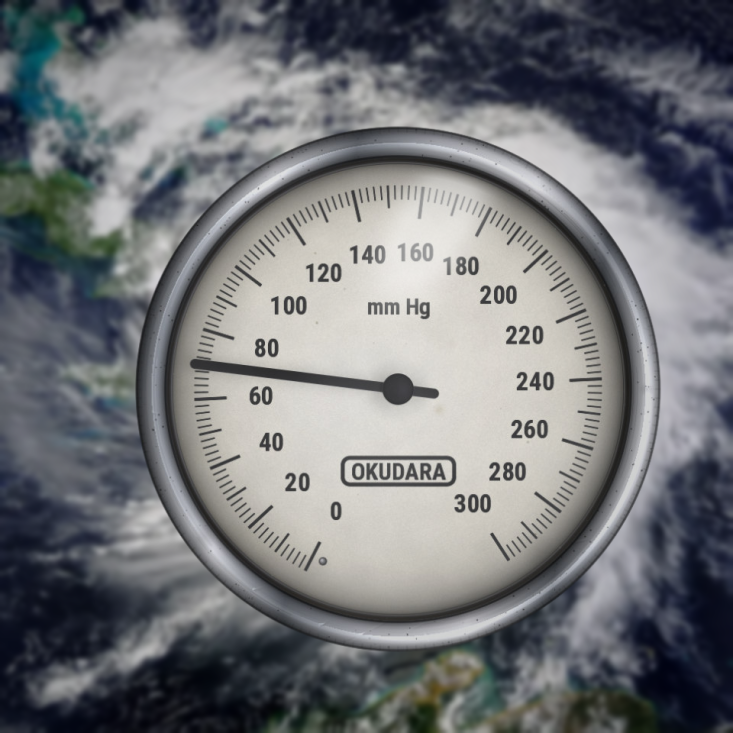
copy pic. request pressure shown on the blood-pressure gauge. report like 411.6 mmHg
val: 70 mmHg
